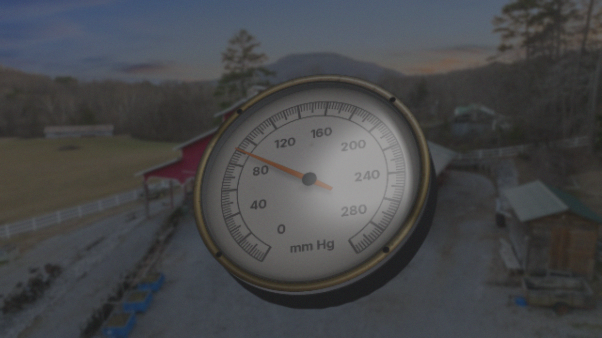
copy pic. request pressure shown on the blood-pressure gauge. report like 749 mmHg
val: 90 mmHg
